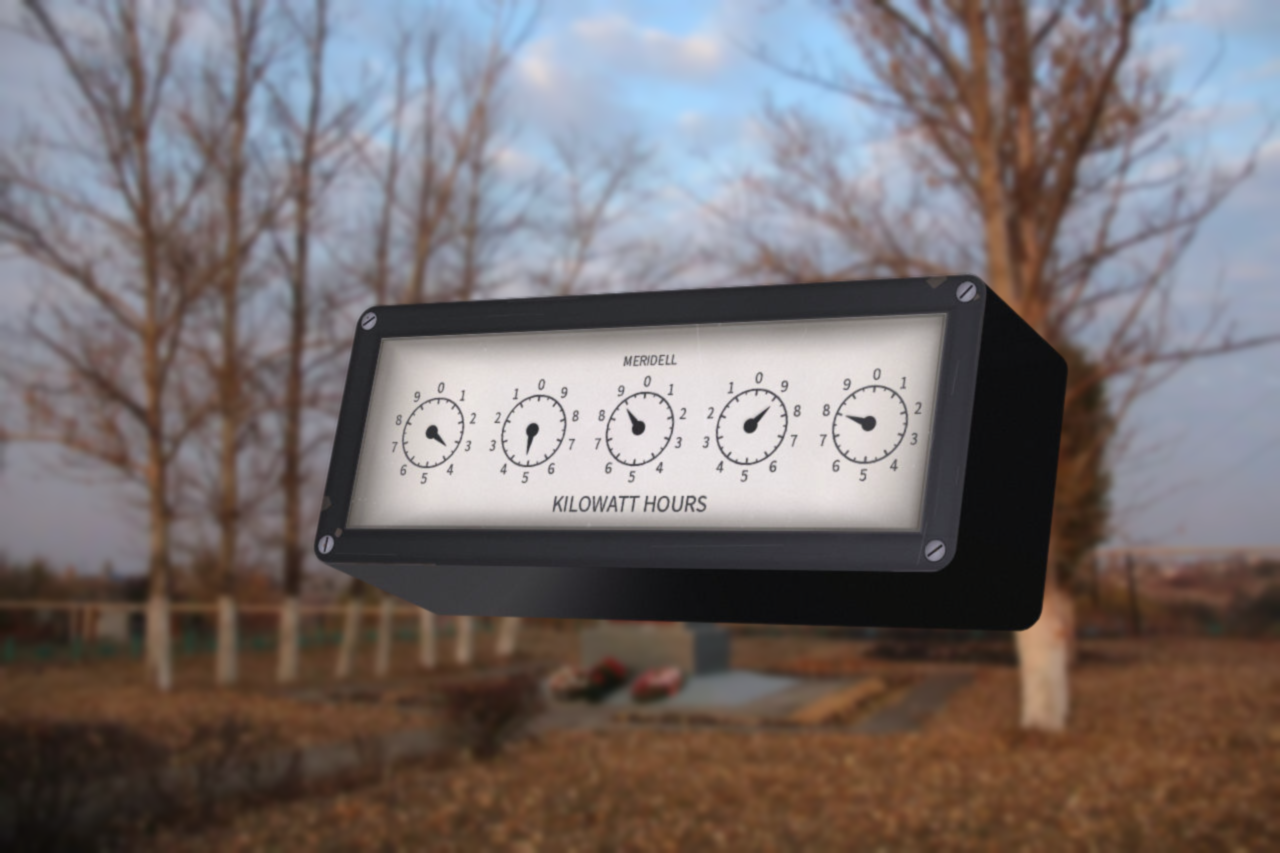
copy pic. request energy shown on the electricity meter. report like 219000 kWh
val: 34888 kWh
